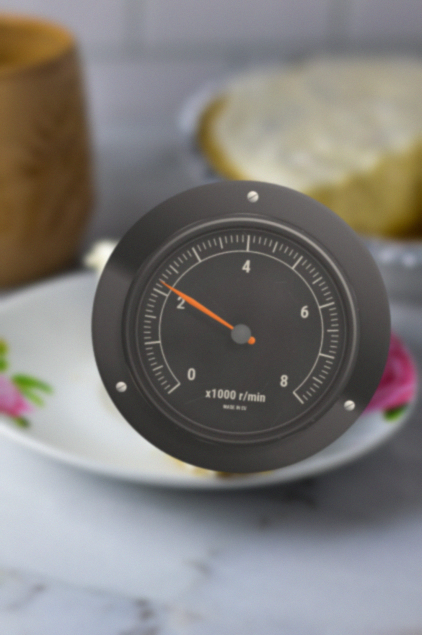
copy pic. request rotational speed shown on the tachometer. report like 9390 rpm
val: 2200 rpm
